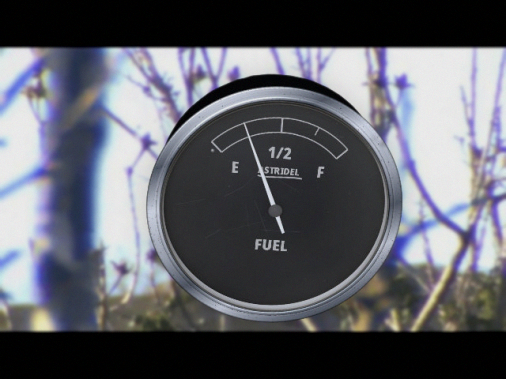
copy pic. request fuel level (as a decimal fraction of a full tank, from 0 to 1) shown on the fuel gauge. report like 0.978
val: 0.25
